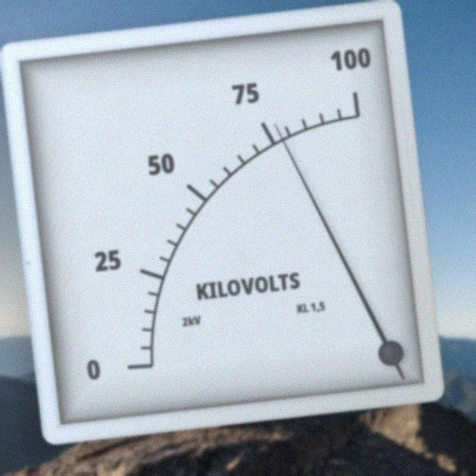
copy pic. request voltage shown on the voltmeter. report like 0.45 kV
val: 77.5 kV
